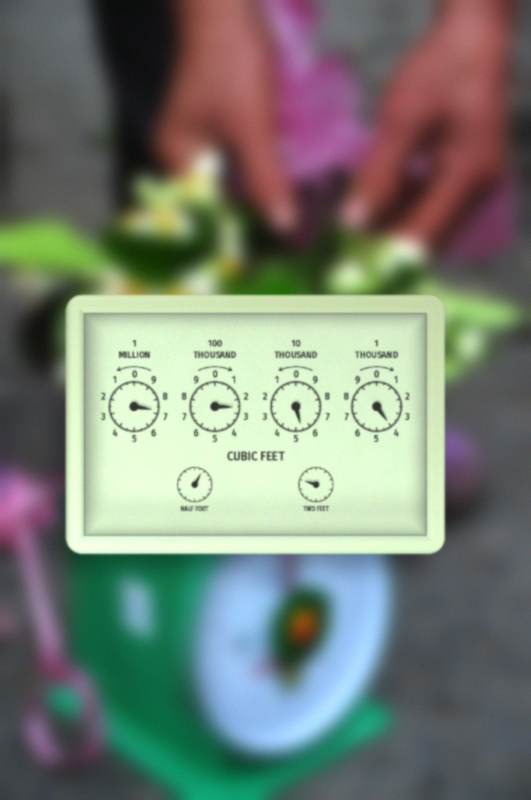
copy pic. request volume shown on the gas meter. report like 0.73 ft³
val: 725400 ft³
